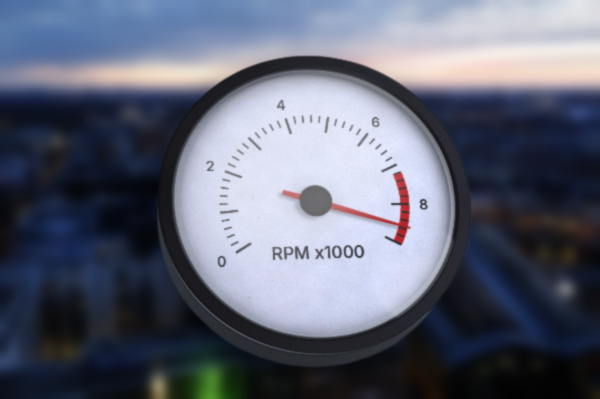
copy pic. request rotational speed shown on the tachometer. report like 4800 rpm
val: 8600 rpm
